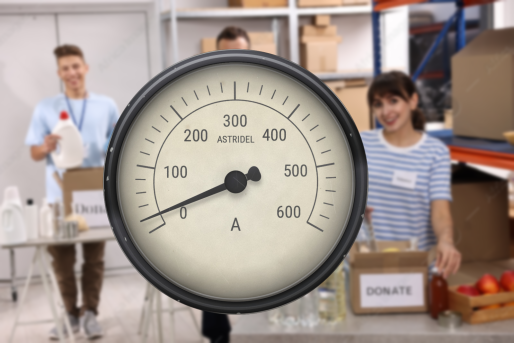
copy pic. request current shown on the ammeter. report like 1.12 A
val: 20 A
